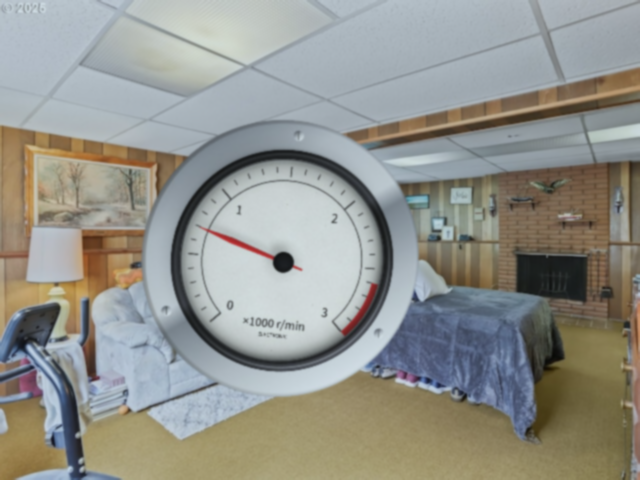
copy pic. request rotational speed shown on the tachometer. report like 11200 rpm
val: 700 rpm
